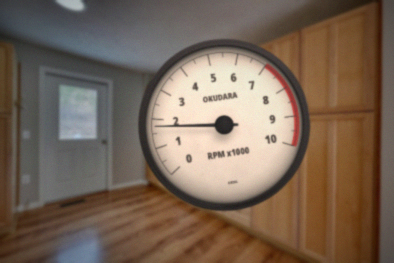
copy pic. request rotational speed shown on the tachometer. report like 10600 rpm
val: 1750 rpm
